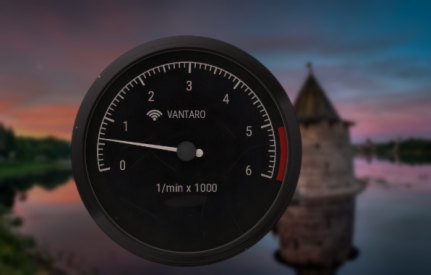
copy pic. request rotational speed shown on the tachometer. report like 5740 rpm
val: 600 rpm
